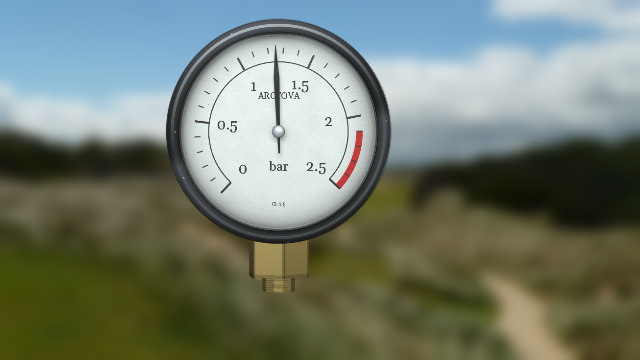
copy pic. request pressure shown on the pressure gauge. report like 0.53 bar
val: 1.25 bar
